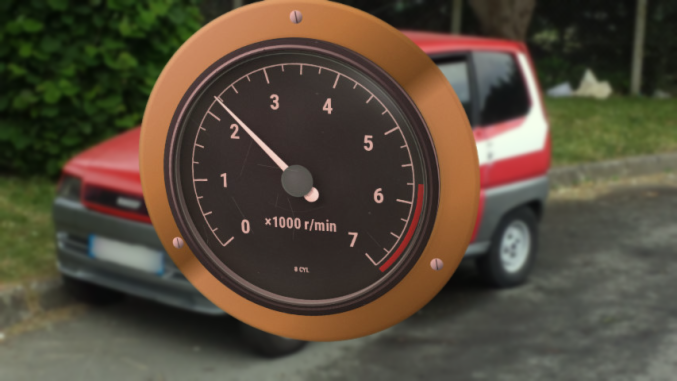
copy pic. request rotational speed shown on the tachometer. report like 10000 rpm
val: 2250 rpm
